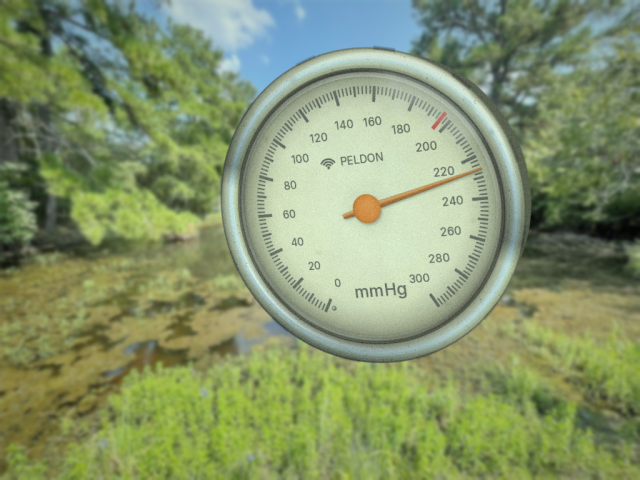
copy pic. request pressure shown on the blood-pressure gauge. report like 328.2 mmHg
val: 226 mmHg
